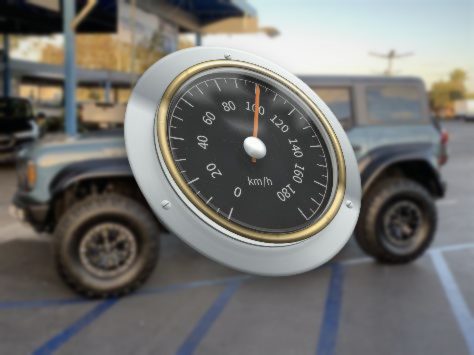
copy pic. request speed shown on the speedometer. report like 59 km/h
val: 100 km/h
